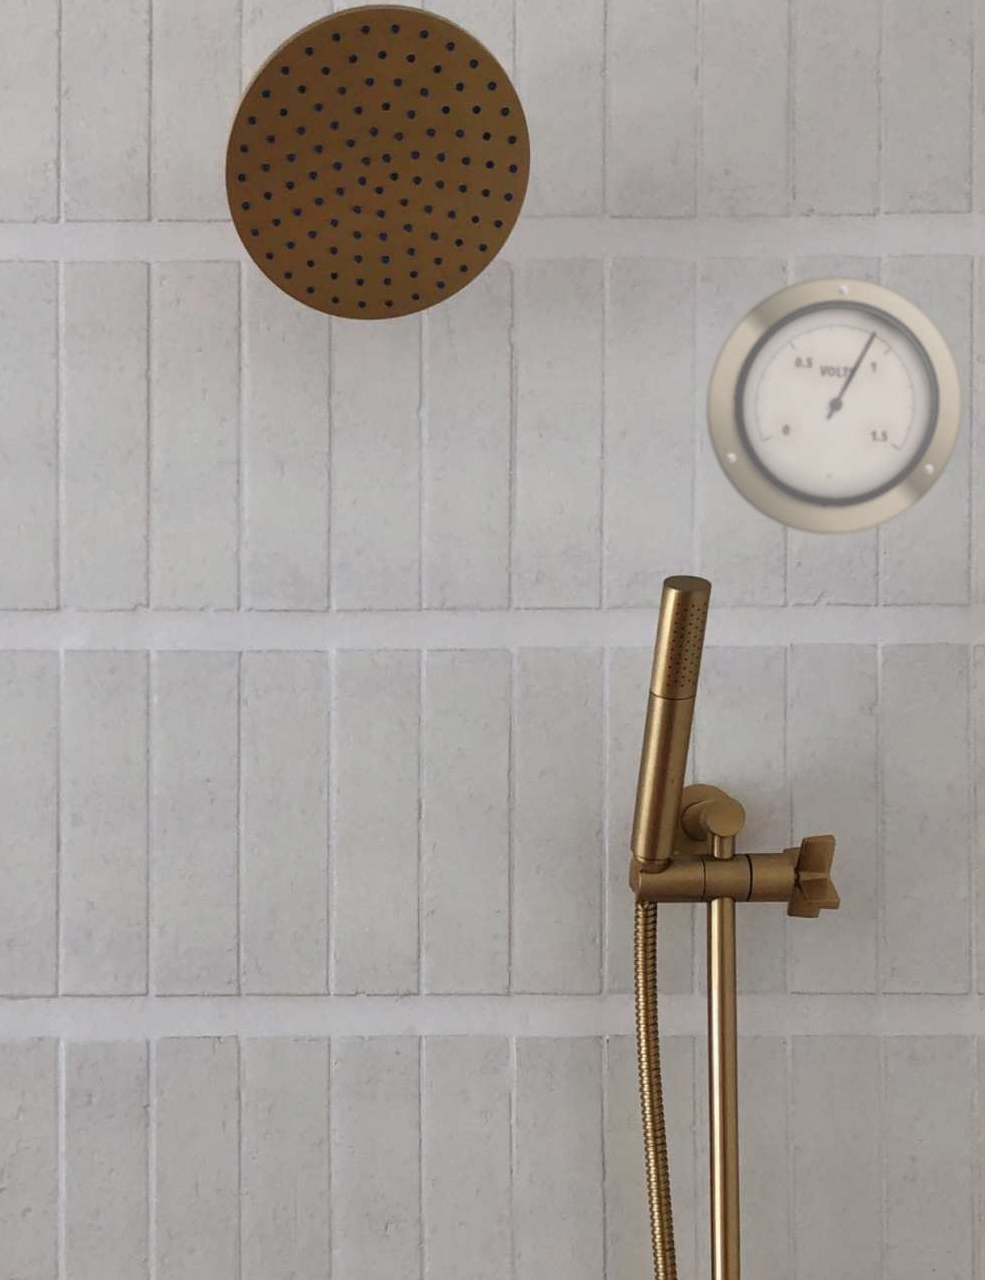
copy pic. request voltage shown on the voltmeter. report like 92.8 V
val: 0.9 V
